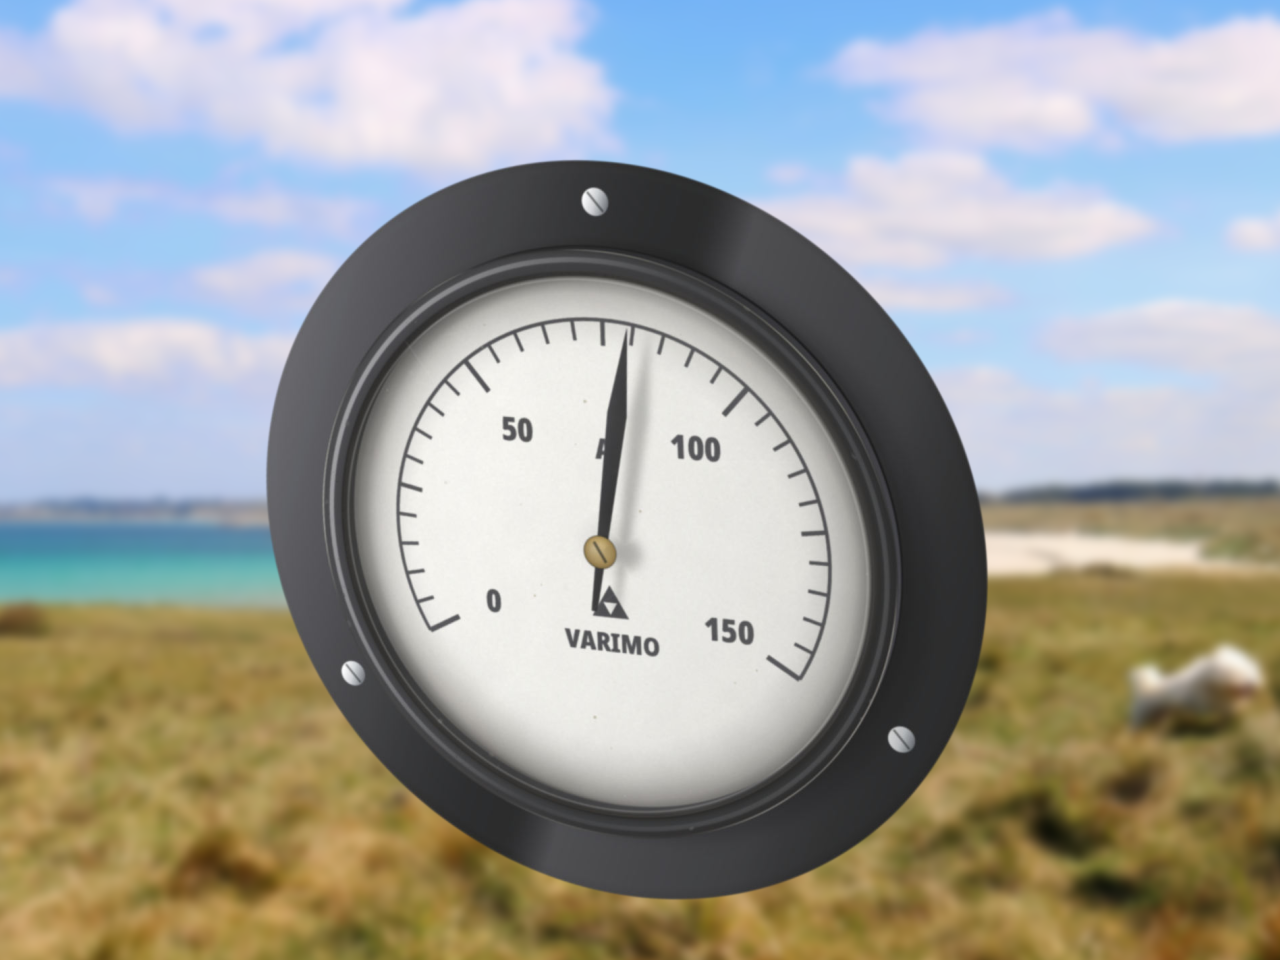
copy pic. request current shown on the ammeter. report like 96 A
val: 80 A
